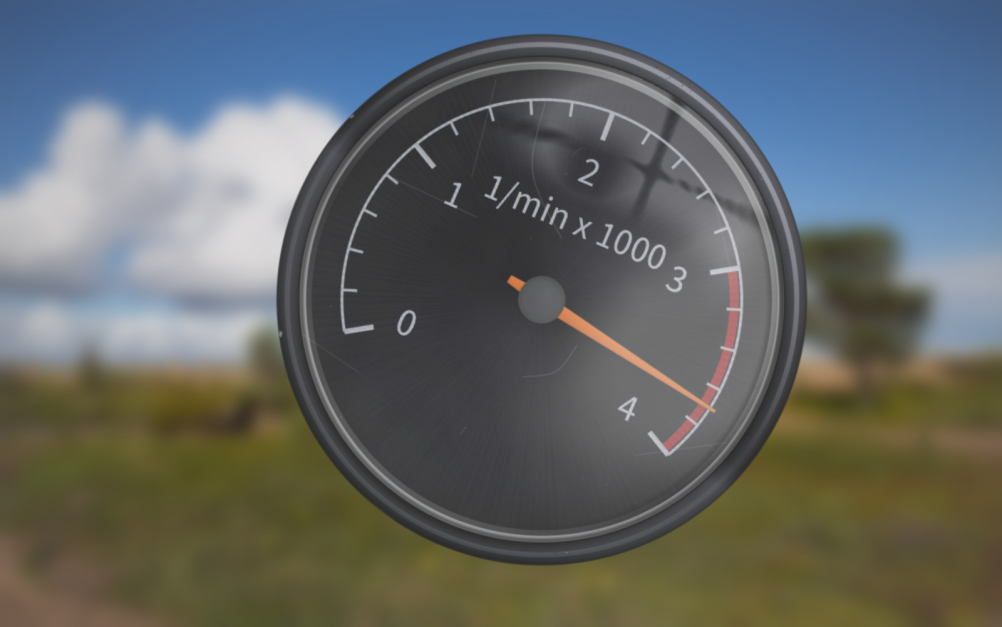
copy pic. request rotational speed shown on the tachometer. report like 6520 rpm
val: 3700 rpm
